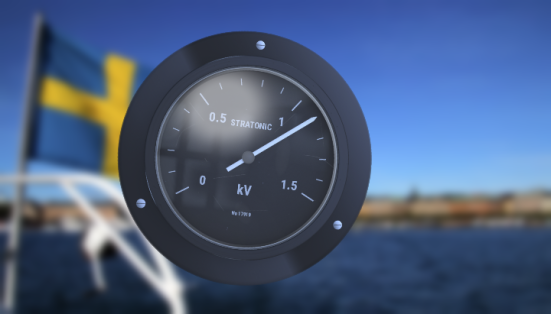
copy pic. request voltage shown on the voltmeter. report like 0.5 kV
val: 1.1 kV
